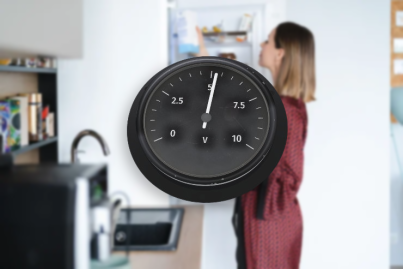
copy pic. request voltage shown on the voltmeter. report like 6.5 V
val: 5.25 V
